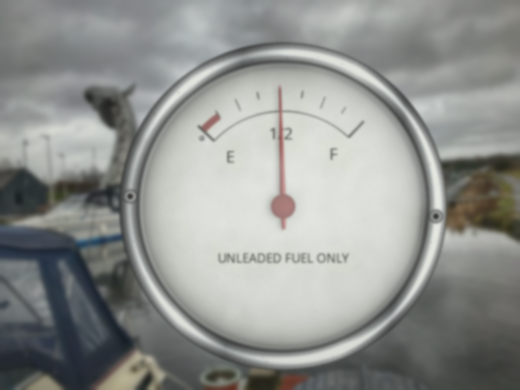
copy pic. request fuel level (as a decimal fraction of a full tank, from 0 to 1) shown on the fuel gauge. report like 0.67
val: 0.5
